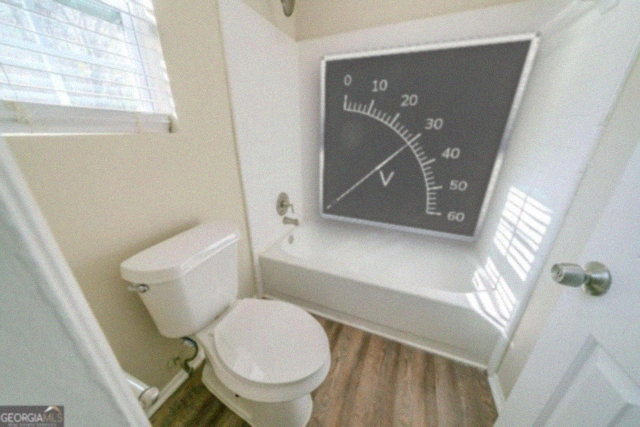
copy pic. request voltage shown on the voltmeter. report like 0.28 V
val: 30 V
